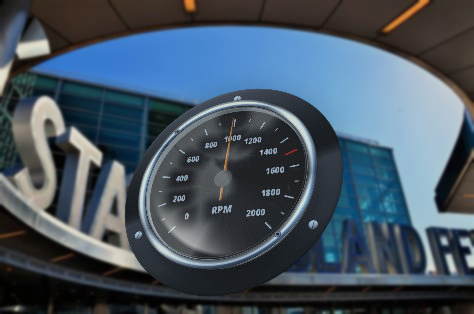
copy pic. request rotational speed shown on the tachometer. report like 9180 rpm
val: 1000 rpm
